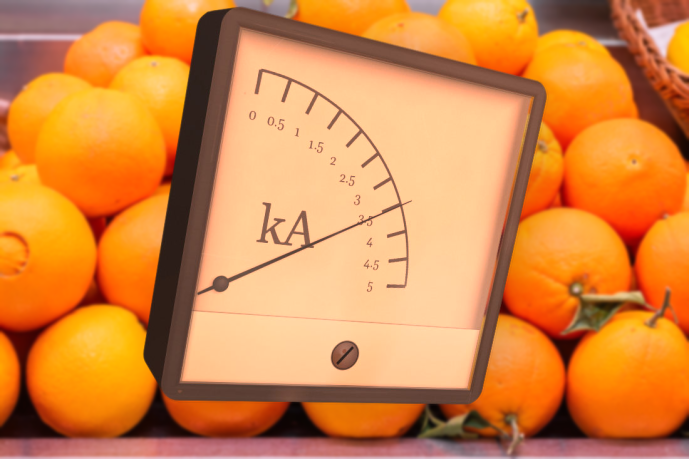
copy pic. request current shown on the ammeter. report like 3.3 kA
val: 3.5 kA
